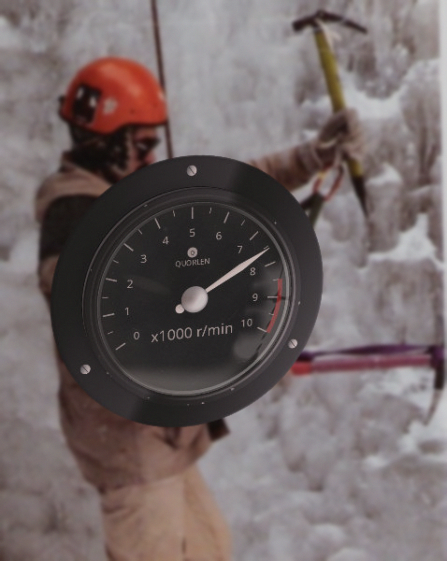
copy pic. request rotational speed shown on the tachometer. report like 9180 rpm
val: 7500 rpm
